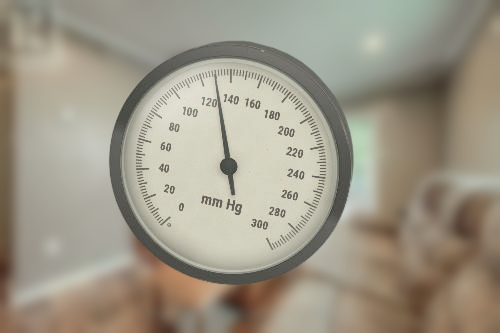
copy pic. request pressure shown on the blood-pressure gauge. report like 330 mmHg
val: 130 mmHg
